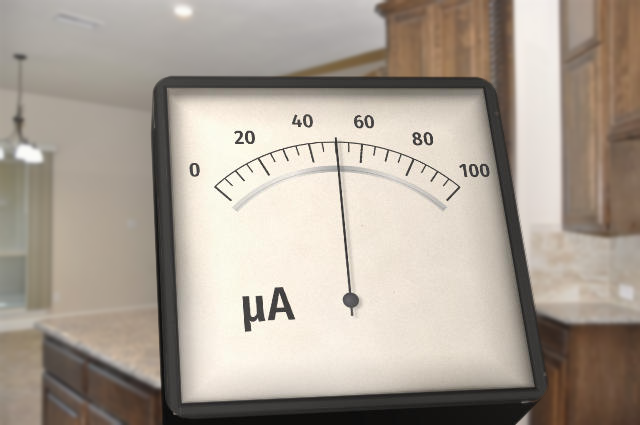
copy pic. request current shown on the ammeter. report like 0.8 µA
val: 50 µA
